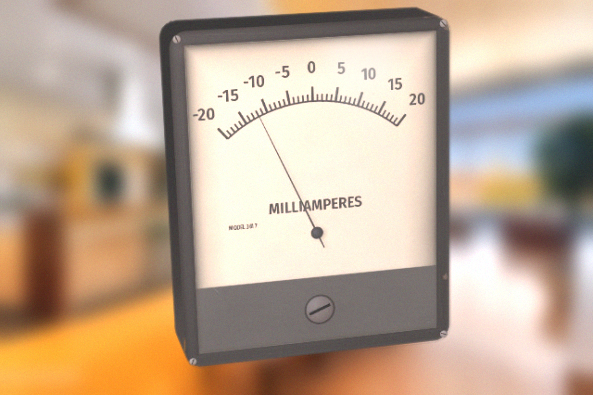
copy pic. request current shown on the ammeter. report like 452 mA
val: -12 mA
